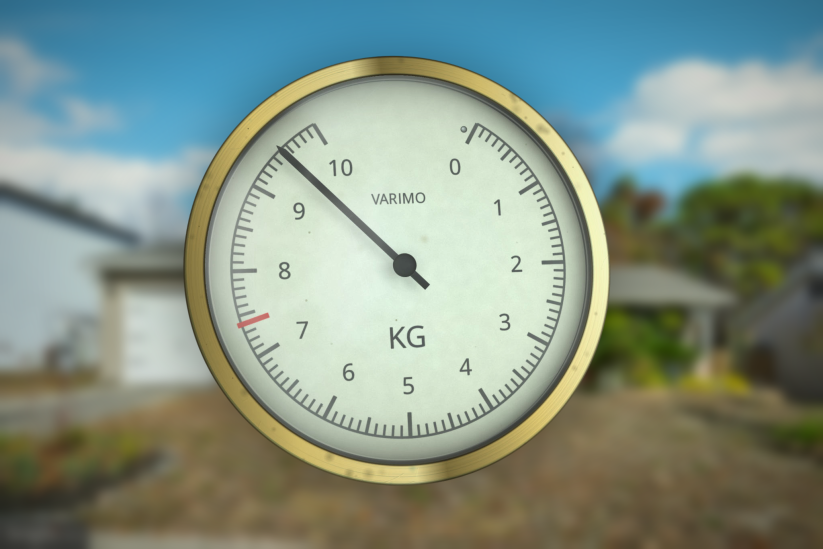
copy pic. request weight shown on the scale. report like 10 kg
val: 9.5 kg
